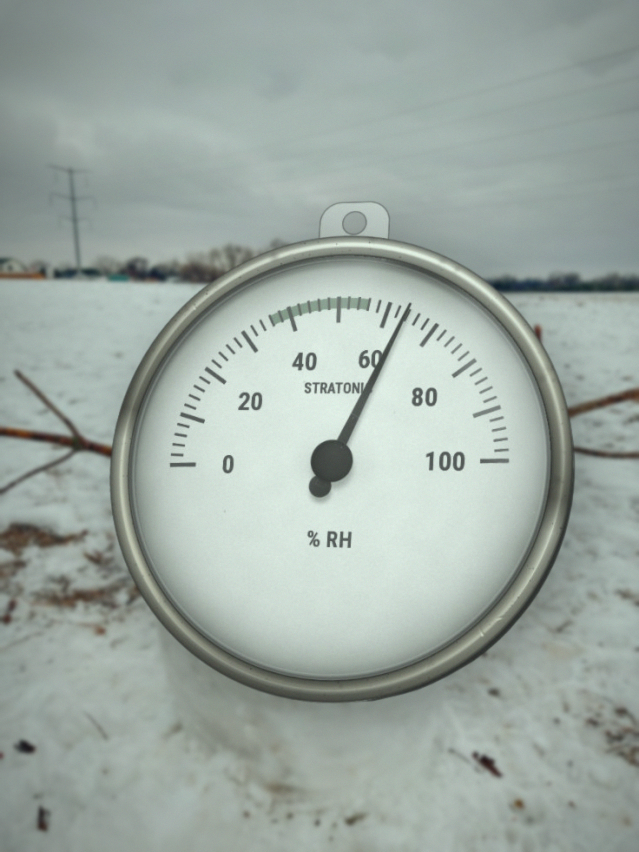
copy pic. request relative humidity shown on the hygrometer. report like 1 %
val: 64 %
